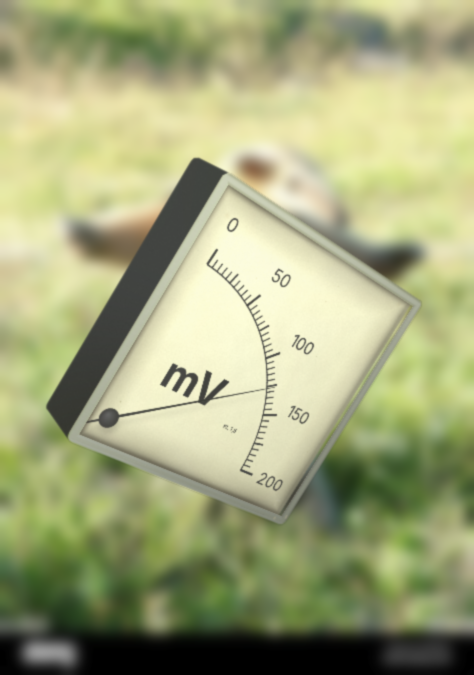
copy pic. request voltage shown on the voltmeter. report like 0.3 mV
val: 125 mV
